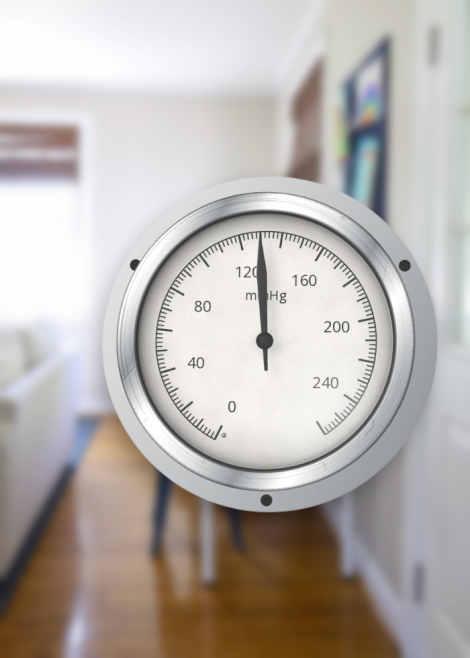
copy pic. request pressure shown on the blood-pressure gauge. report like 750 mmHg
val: 130 mmHg
